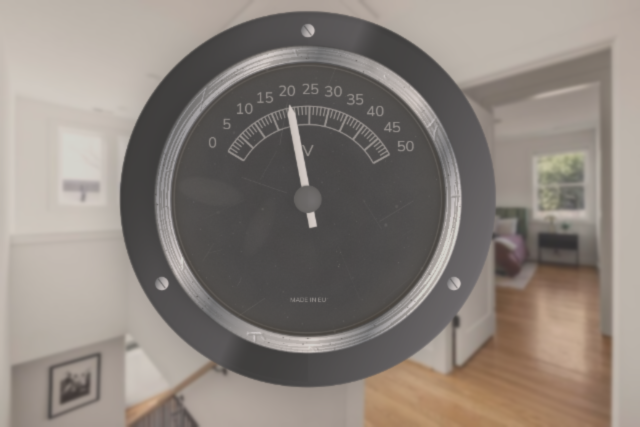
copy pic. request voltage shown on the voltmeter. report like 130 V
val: 20 V
